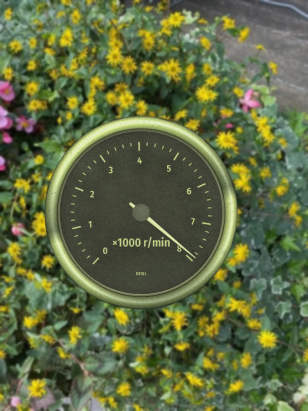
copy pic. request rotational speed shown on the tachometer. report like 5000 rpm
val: 7900 rpm
